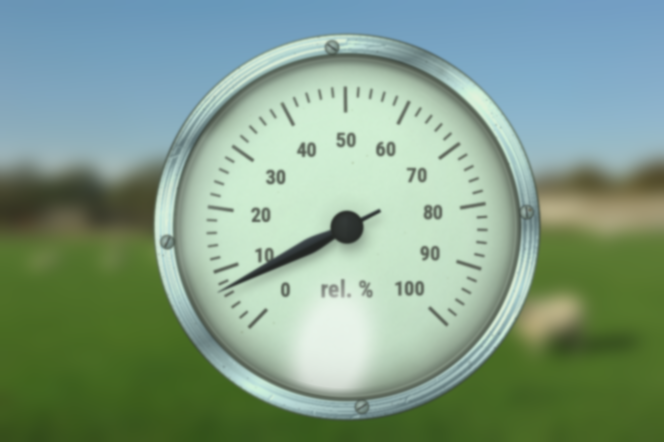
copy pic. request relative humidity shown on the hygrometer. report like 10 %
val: 7 %
